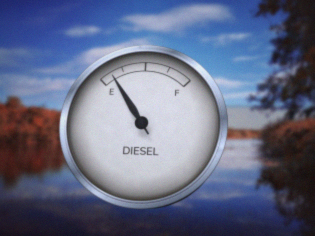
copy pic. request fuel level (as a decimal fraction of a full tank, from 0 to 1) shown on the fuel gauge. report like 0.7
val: 0.125
